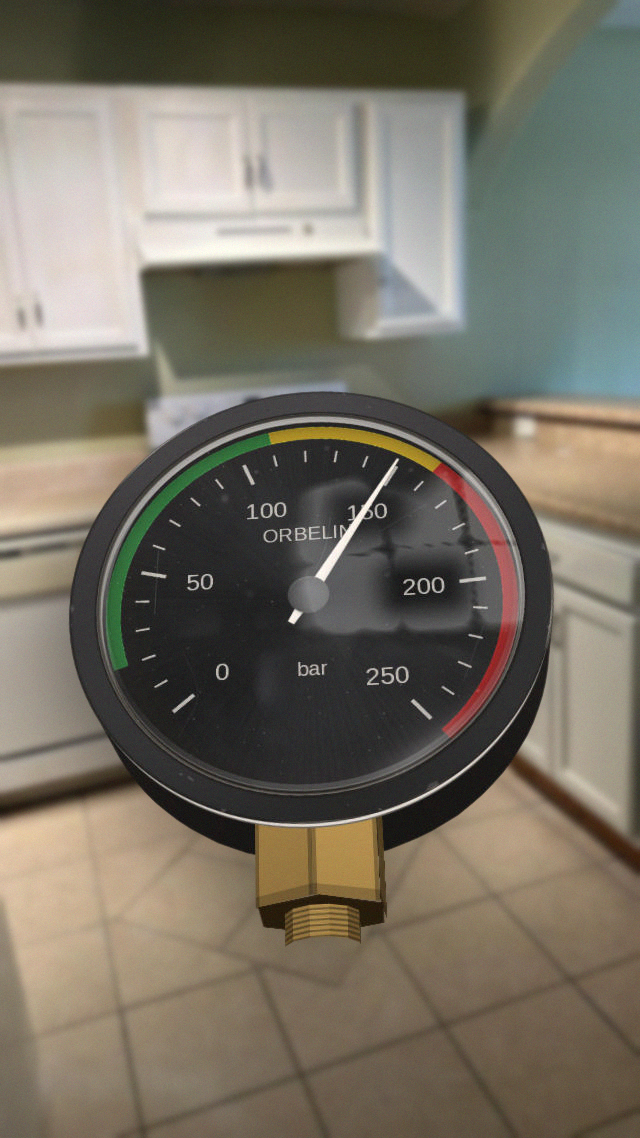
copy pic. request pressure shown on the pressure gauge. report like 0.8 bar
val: 150 bar
